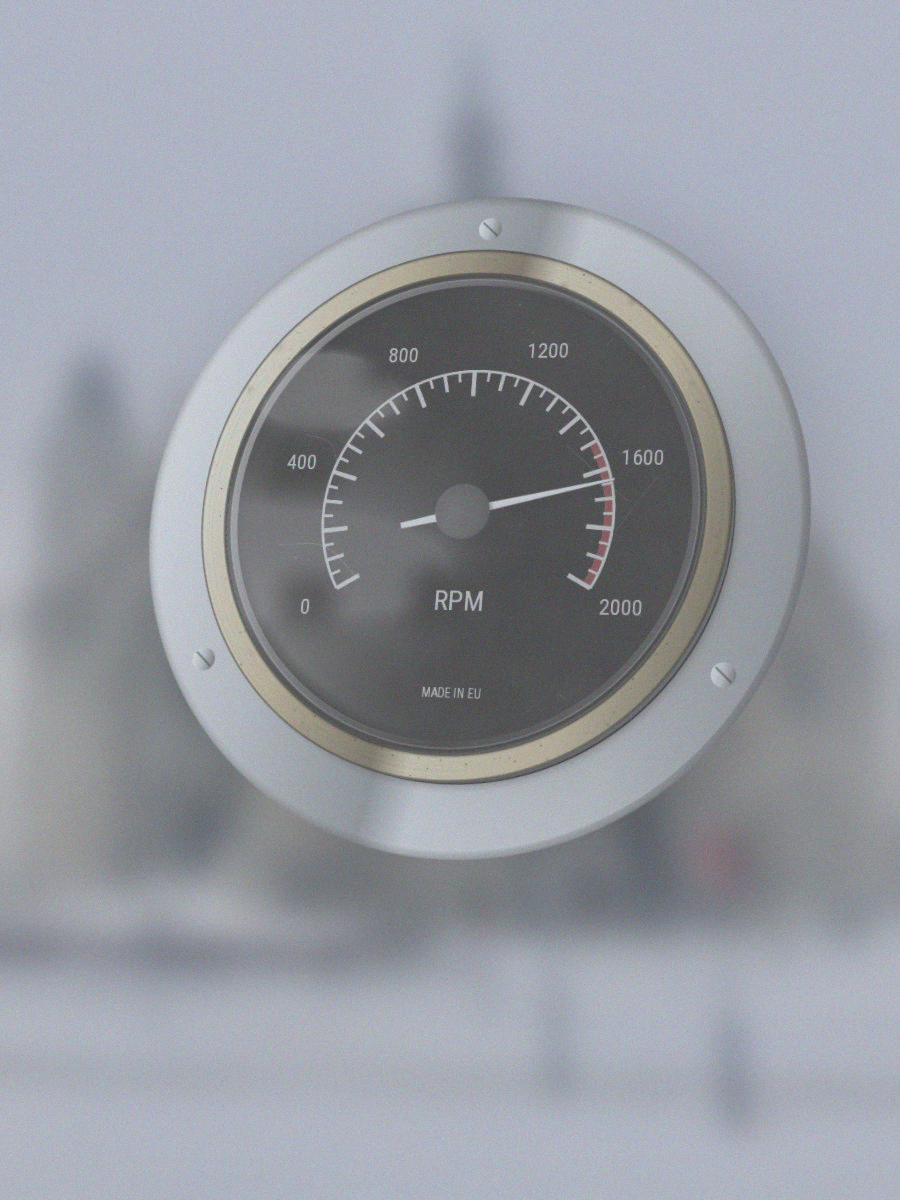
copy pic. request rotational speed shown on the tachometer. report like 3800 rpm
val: 1650 rpm
